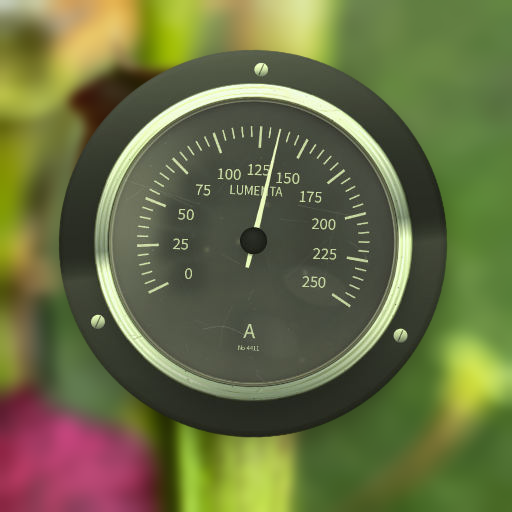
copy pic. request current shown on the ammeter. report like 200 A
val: 135 A
